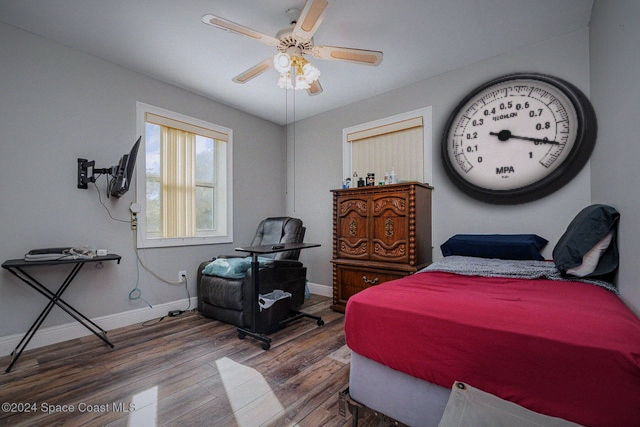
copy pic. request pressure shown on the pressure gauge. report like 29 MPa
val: 0.9 MPa
